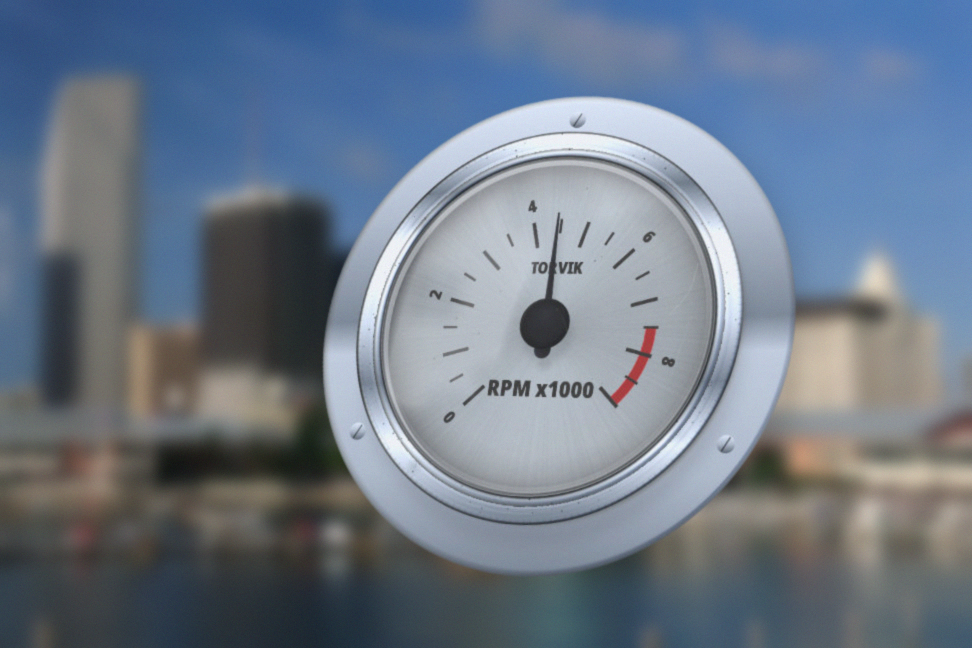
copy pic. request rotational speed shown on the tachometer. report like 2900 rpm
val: 4500 rpm
